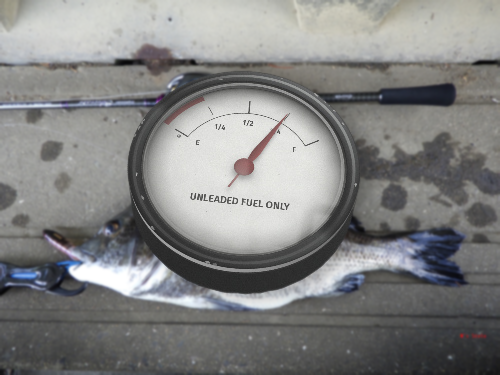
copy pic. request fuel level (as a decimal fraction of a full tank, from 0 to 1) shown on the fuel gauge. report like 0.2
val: 0.75
